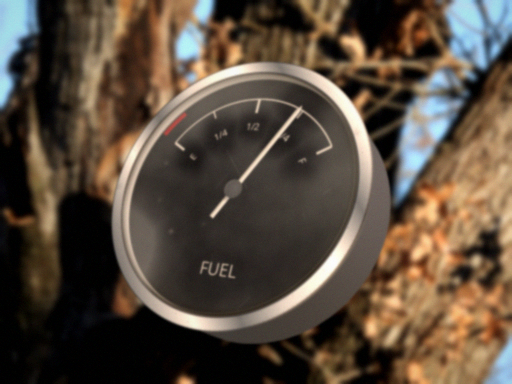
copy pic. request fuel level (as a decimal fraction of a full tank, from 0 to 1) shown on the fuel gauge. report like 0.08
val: 0.75
